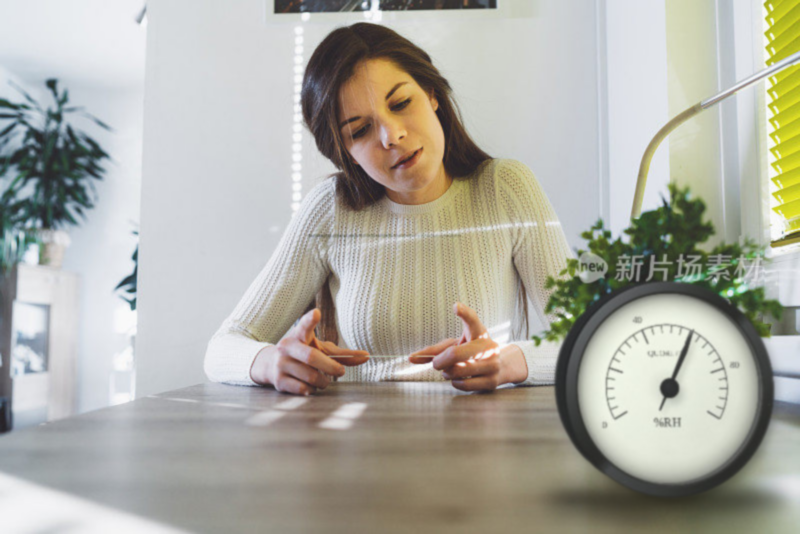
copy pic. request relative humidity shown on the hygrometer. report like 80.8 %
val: 60 %
